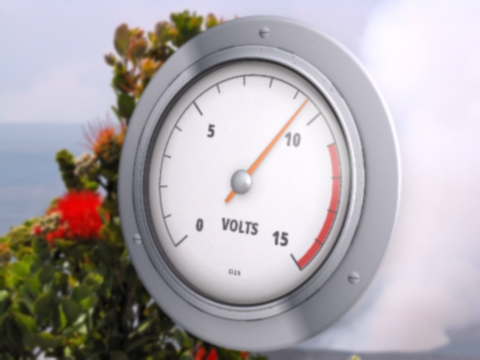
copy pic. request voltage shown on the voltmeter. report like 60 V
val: 9.5 V
